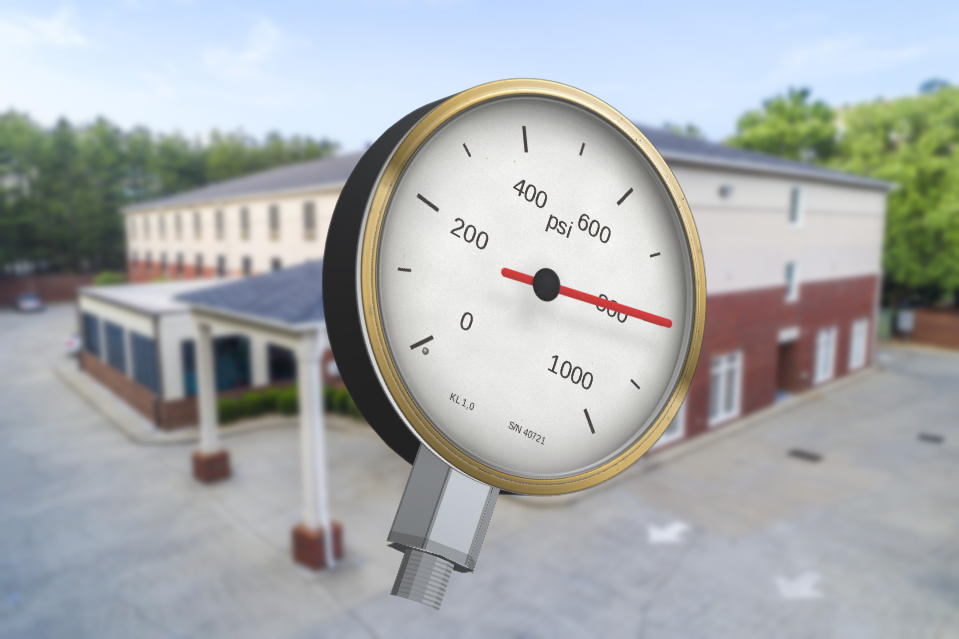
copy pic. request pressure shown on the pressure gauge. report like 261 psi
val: 800 psi
